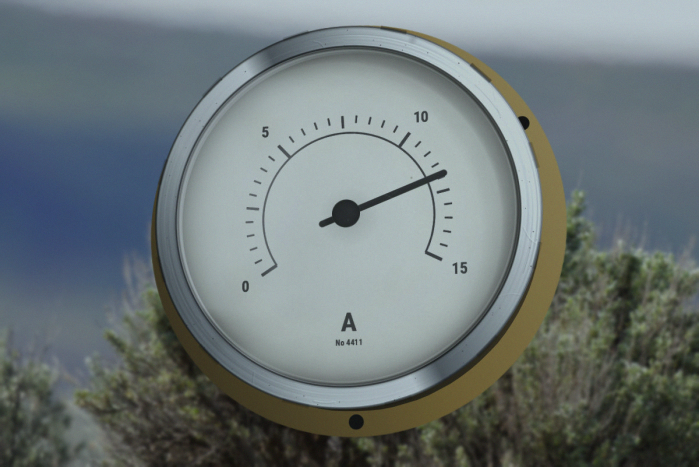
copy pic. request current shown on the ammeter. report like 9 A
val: 12 A
